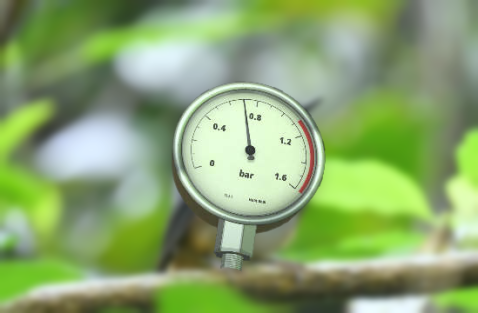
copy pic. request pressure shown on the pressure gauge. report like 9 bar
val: 0.7 bar
